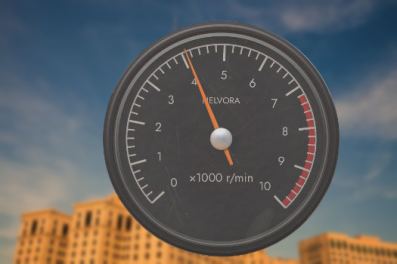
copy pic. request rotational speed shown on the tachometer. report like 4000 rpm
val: 4100 rpm
